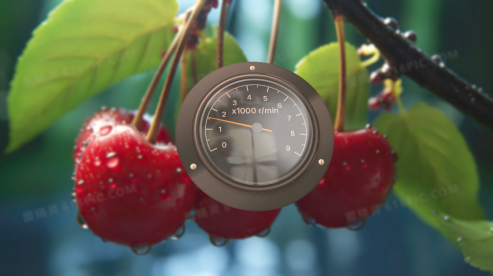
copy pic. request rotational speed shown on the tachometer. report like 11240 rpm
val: 1500 rpm
